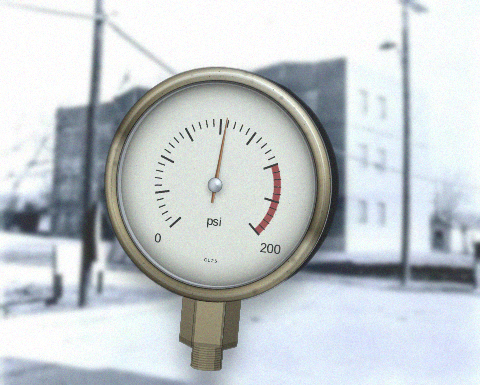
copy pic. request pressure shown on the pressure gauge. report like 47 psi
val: 105 psi
